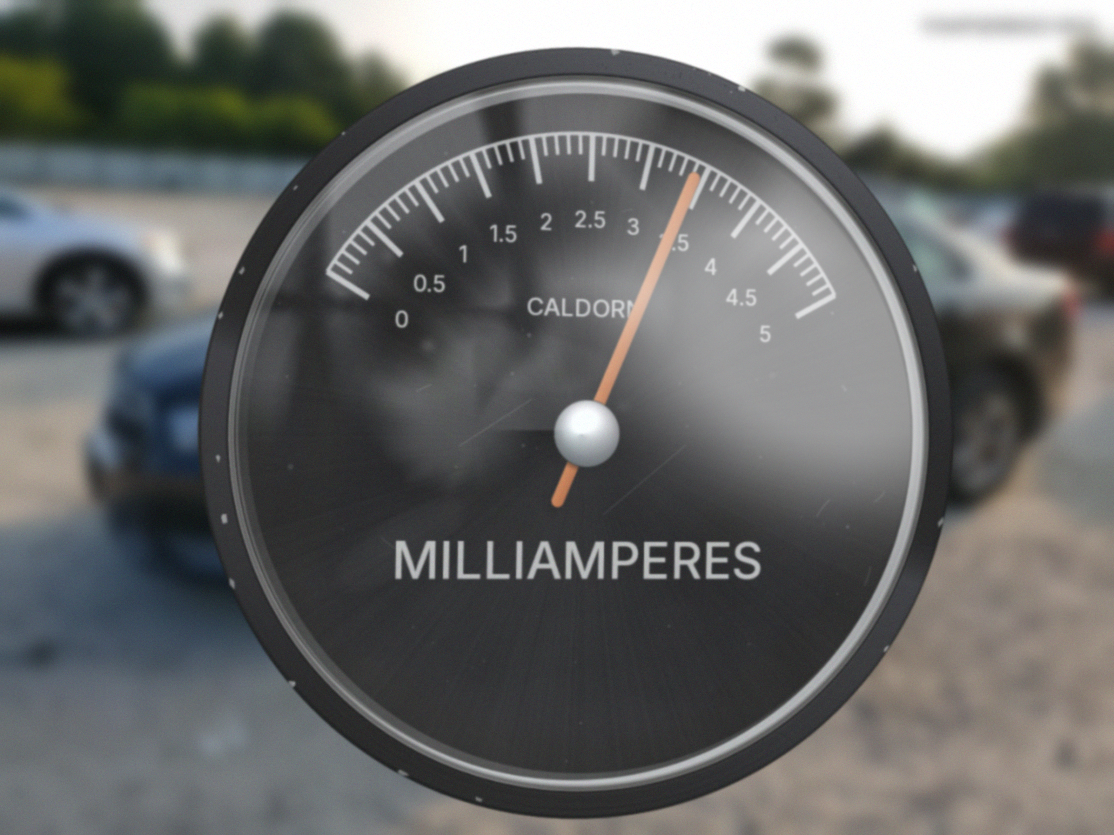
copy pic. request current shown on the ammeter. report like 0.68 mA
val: 3.4 mA
